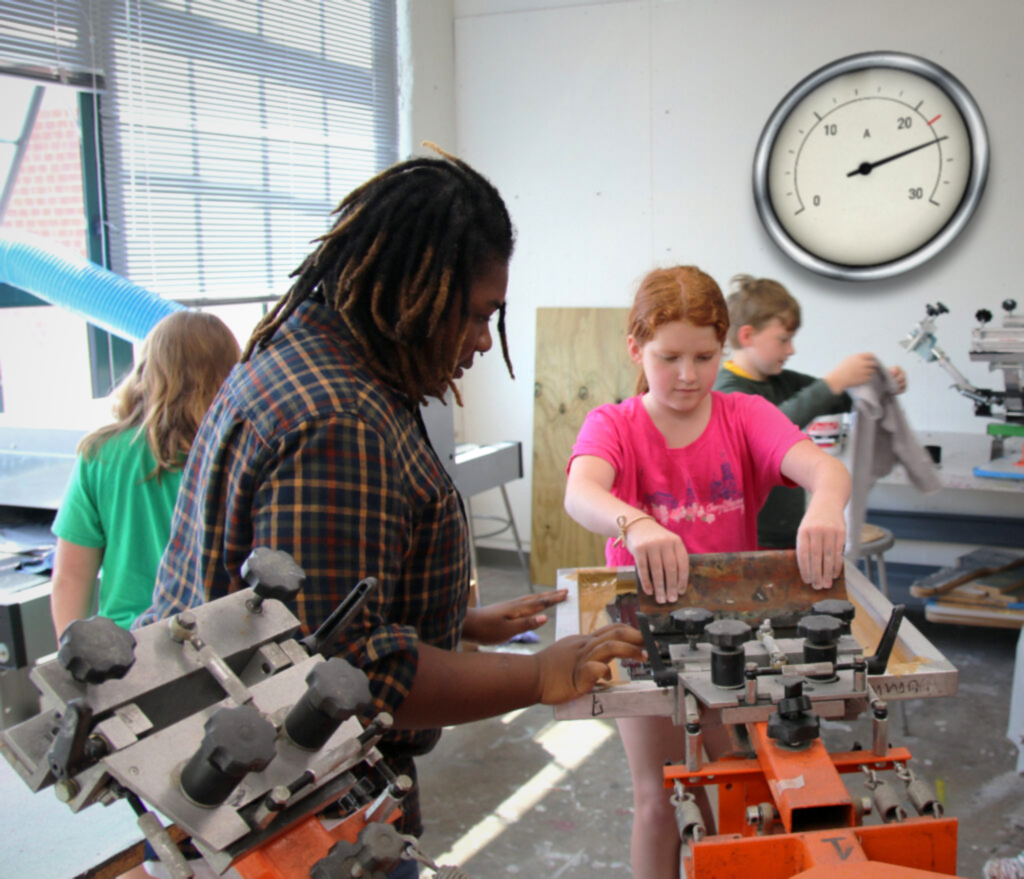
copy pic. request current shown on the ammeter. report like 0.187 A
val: 24 A
